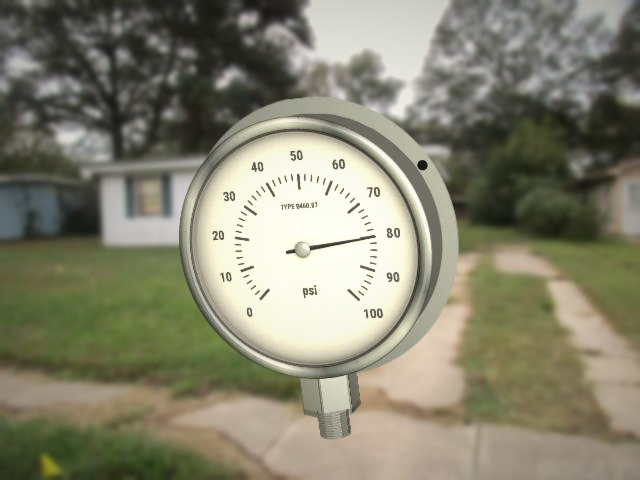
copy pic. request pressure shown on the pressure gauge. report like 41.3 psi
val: 80 psi
